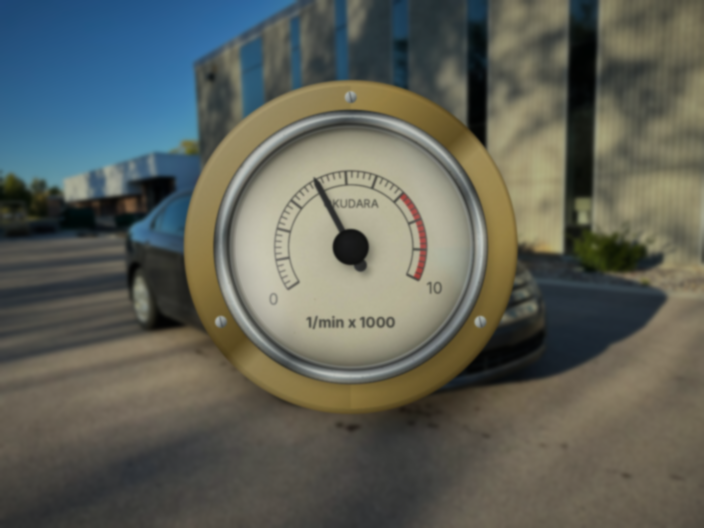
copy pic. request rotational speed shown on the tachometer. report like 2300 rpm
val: 4000 rpm
